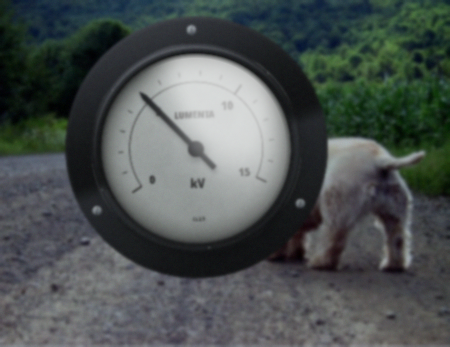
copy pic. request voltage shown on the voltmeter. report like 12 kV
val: 5 kV
